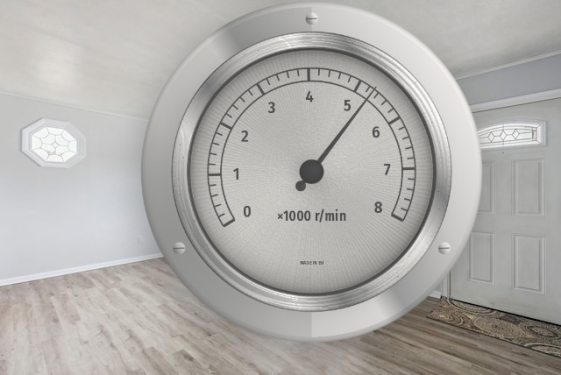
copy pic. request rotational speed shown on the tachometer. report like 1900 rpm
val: 5300 rpm
